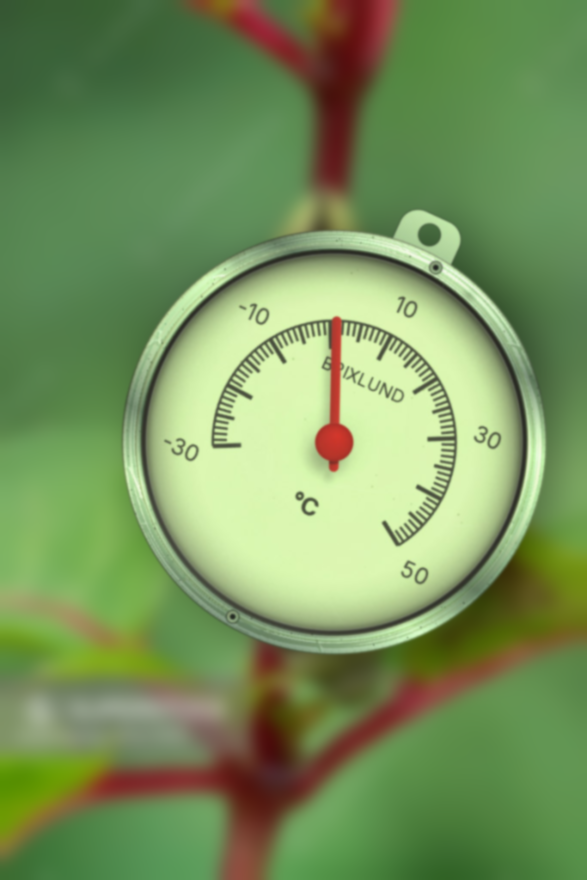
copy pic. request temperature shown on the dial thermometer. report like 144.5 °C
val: 1 °C
